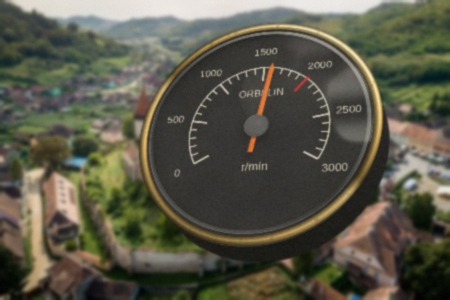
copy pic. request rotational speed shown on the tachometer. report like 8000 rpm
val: 1600 rpm
